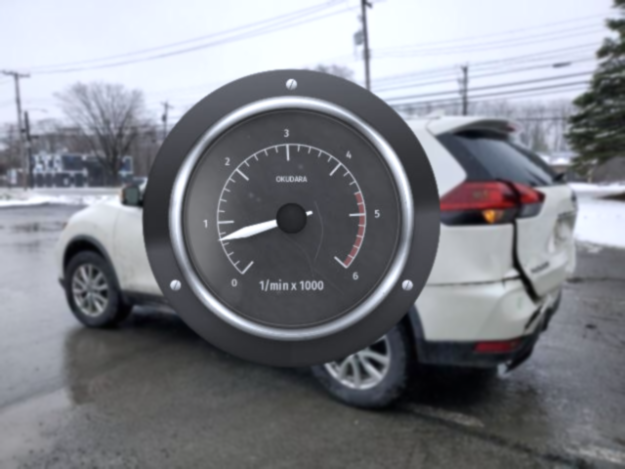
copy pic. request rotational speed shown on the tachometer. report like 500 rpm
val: 700 rpm
